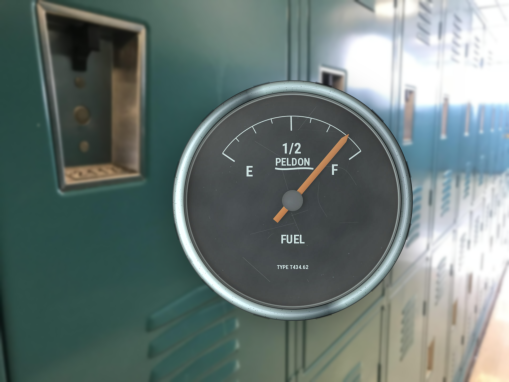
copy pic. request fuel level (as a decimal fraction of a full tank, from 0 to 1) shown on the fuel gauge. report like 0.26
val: 0.875
